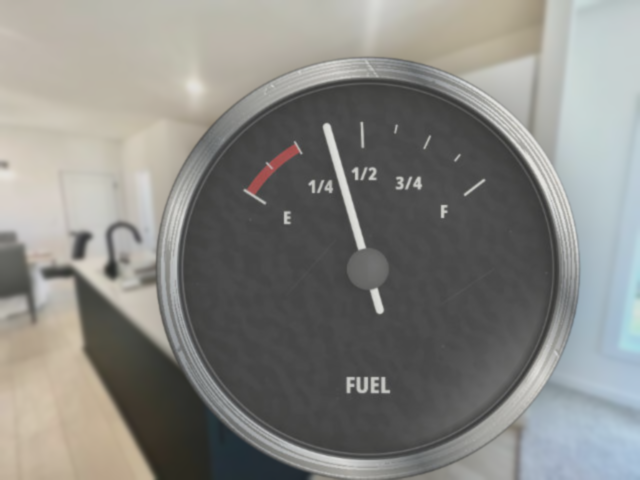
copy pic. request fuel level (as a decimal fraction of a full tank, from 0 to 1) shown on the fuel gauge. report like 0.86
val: 0.375
